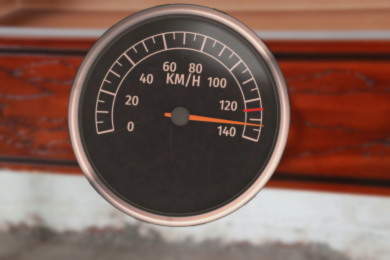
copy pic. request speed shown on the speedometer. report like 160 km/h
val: 132.5 km/h
